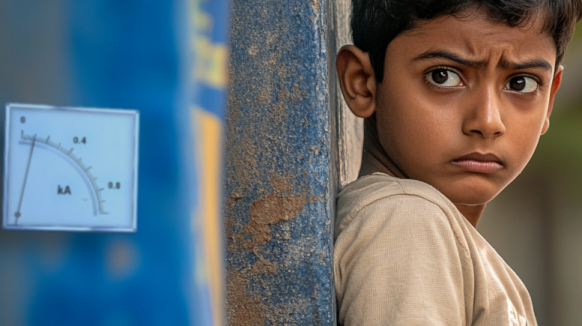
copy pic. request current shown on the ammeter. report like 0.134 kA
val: 0.1 kA
